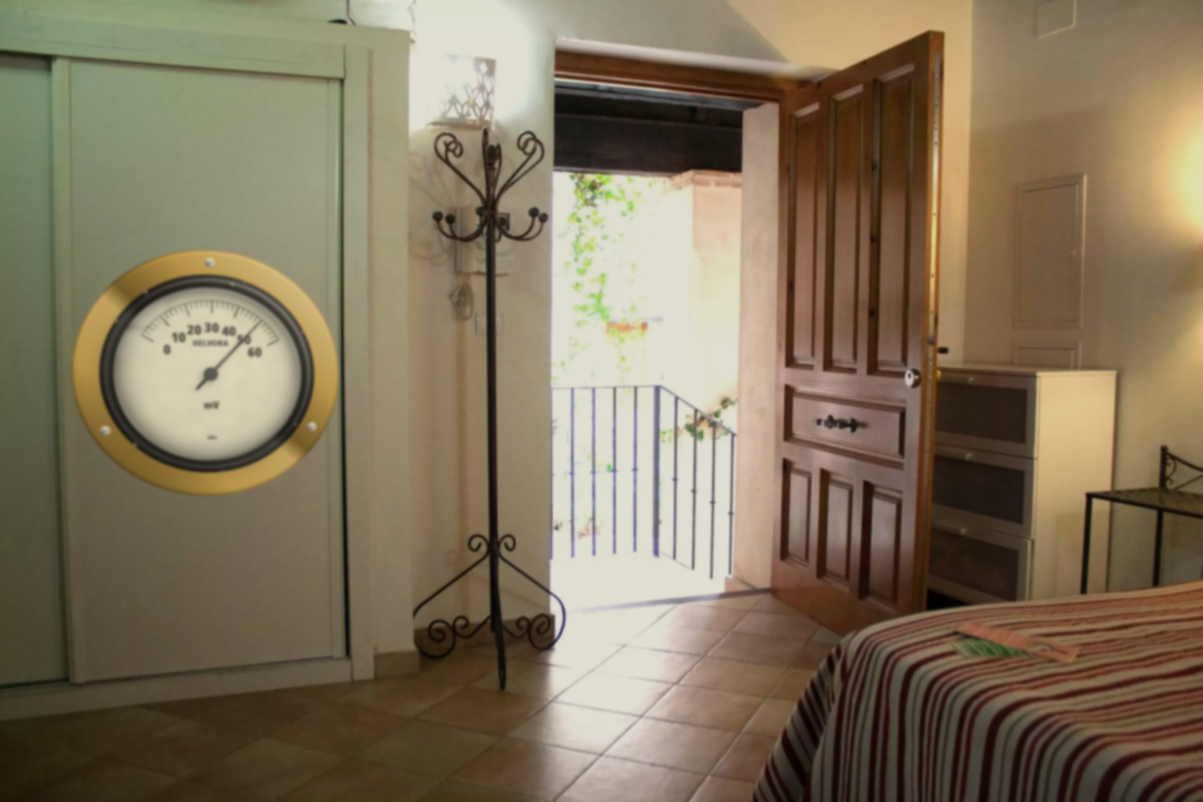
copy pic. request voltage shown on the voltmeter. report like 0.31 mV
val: 50 mV
